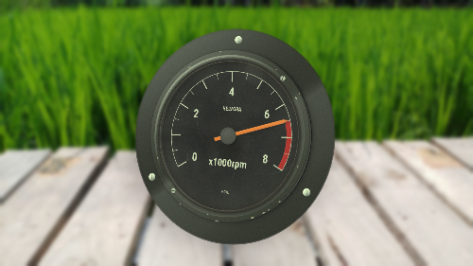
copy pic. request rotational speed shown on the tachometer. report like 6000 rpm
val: 6500 rpm
